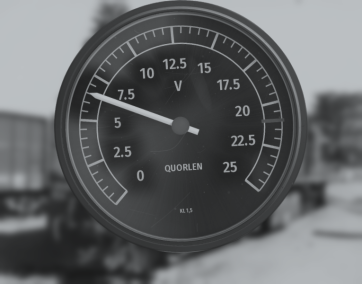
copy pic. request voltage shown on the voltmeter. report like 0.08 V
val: 6.5 V
